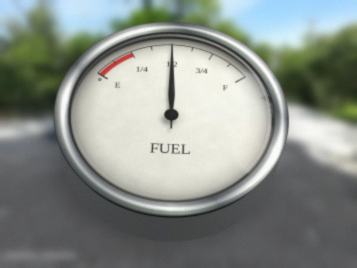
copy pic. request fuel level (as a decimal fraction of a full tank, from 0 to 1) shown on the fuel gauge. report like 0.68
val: 0.5
